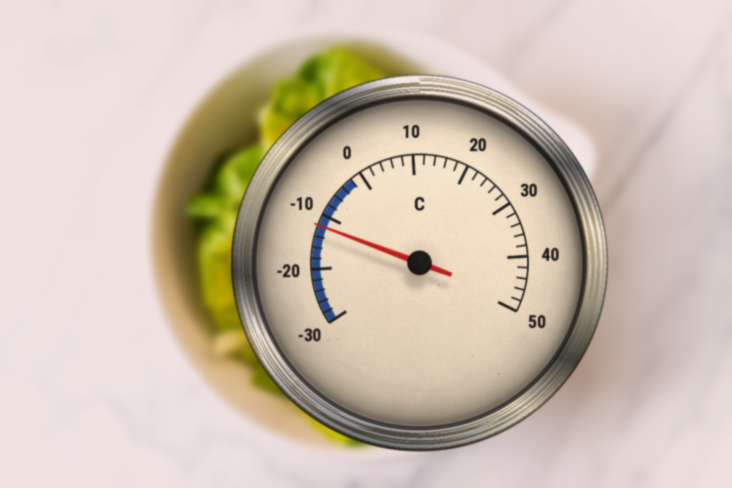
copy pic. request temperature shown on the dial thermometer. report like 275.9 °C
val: -12 °C
